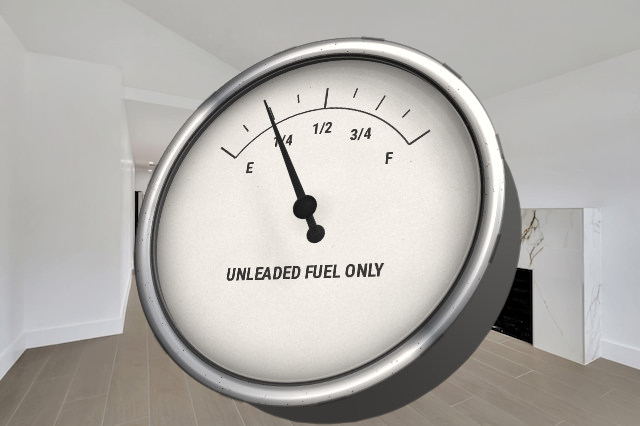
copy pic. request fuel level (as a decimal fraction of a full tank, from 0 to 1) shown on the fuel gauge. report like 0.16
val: 0.25
